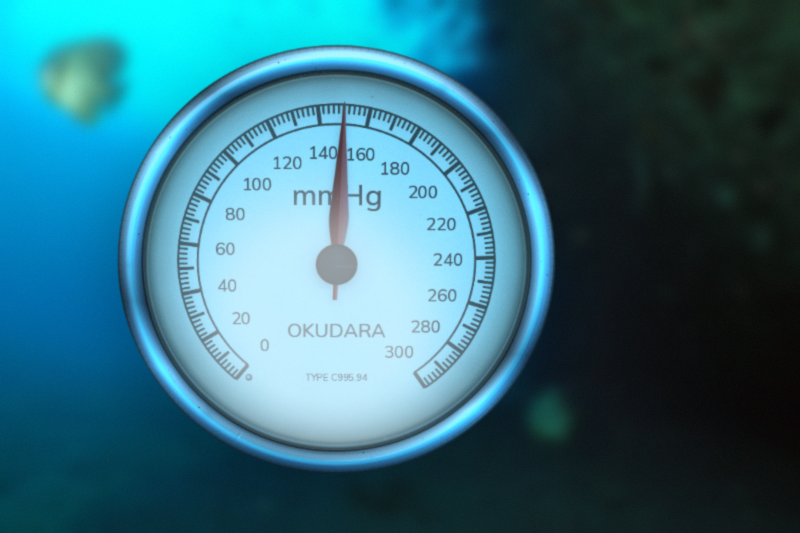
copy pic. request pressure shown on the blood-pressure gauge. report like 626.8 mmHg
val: 150 mmHg
